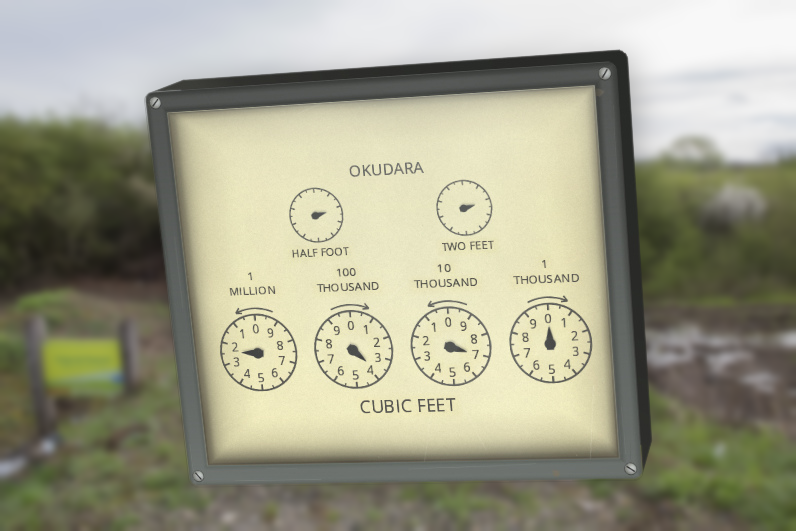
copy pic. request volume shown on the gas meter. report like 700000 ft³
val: 237000 ft³
